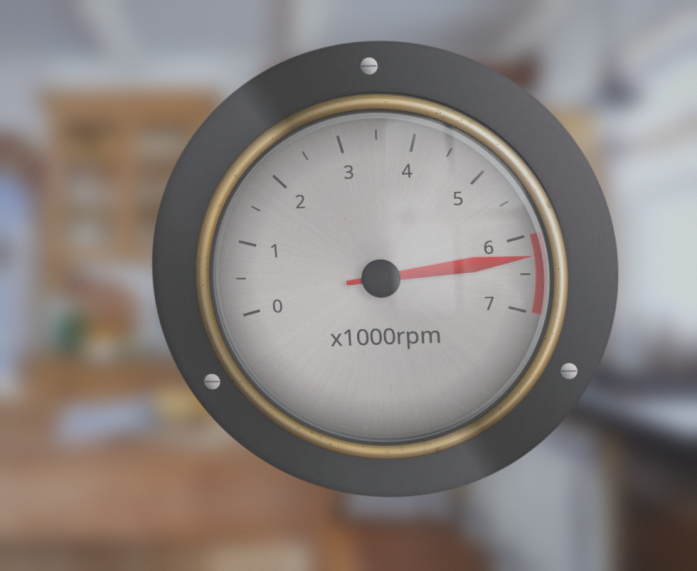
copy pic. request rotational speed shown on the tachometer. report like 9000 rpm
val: 6250 rpm
